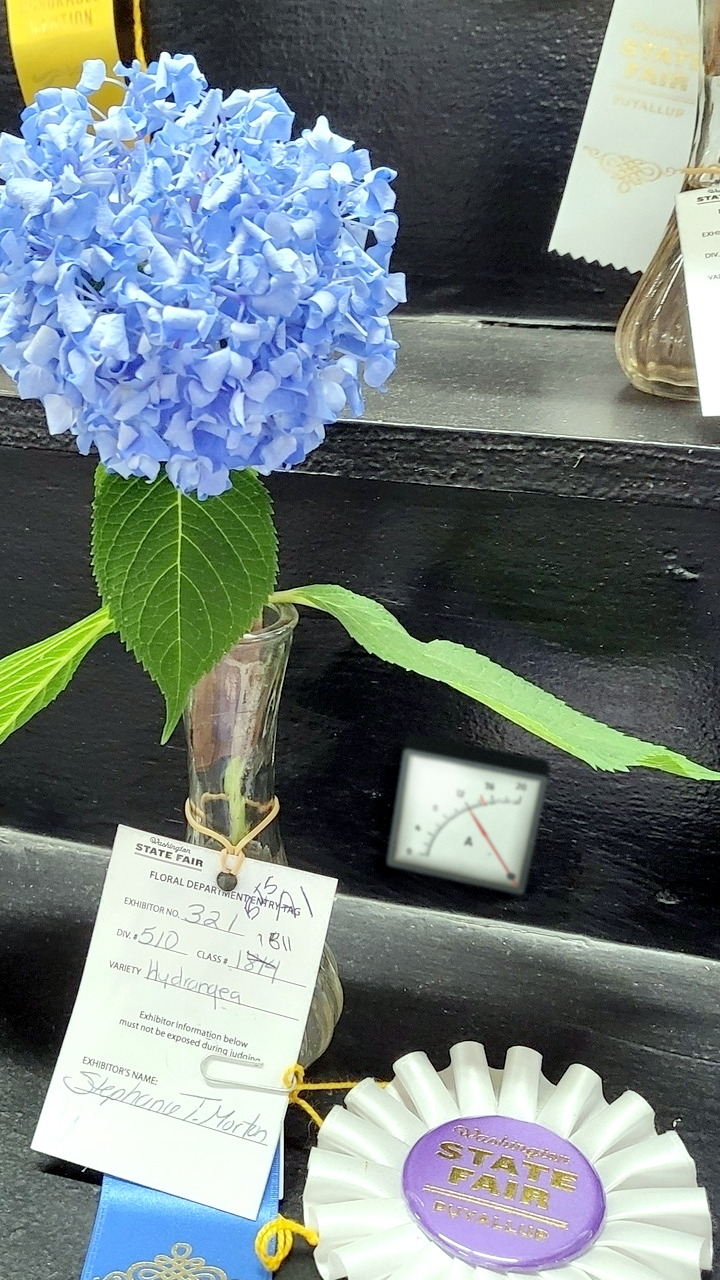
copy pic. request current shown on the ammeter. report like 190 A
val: 12 A
